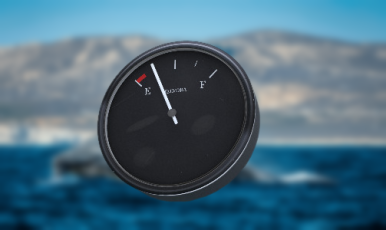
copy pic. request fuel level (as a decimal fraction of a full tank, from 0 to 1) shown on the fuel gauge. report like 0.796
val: 0.25
